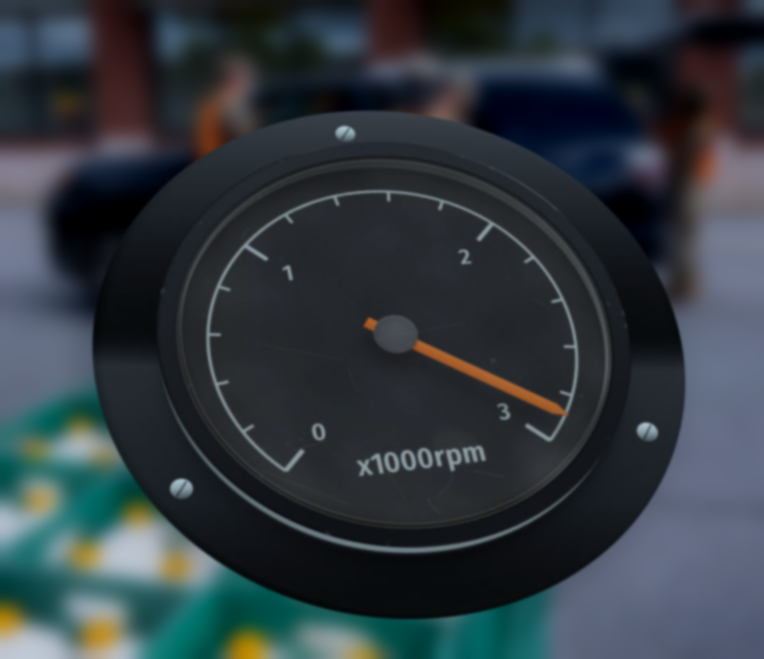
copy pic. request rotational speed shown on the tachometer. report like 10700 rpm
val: 2900 rpm
